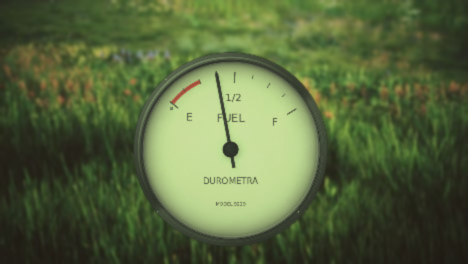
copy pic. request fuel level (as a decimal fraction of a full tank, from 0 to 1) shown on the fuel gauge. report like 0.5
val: 0.375
